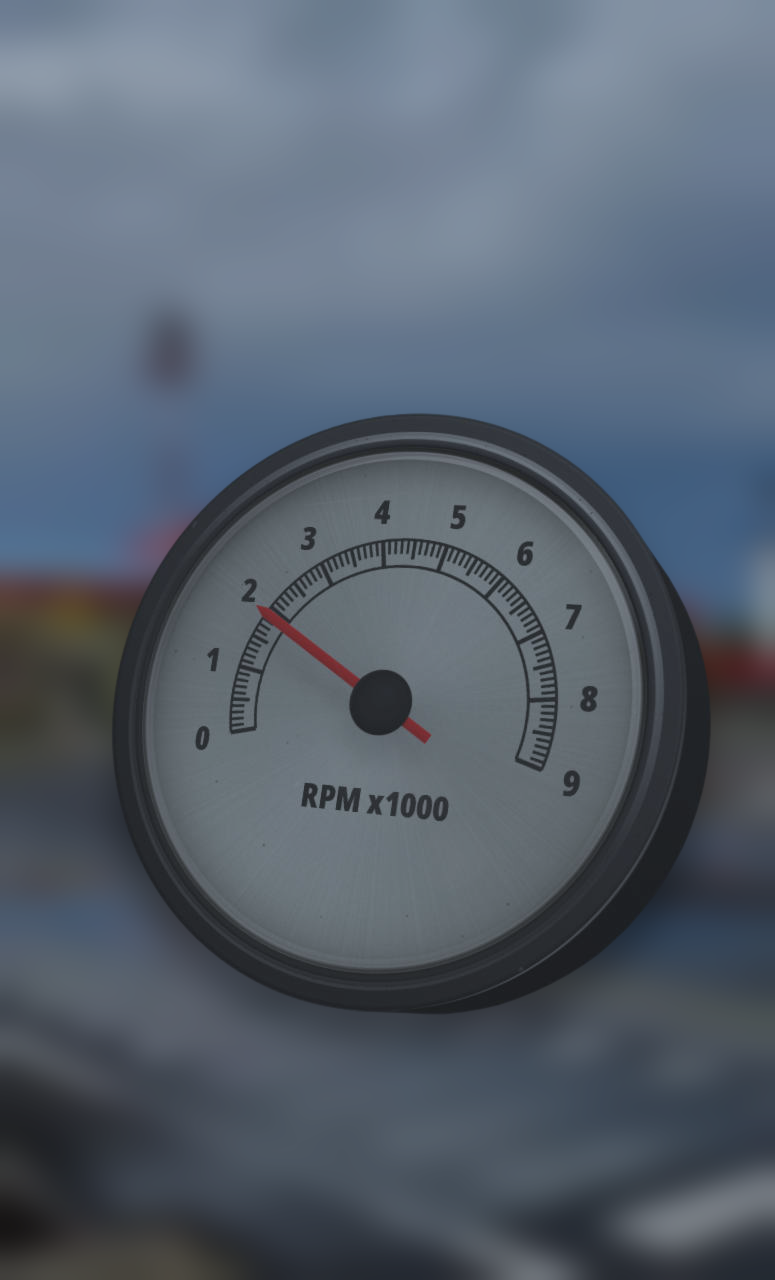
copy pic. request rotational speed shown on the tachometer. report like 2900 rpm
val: 1900 rpm
